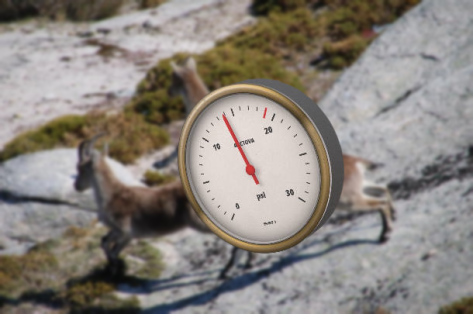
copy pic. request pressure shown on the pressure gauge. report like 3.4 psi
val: 14 psi
